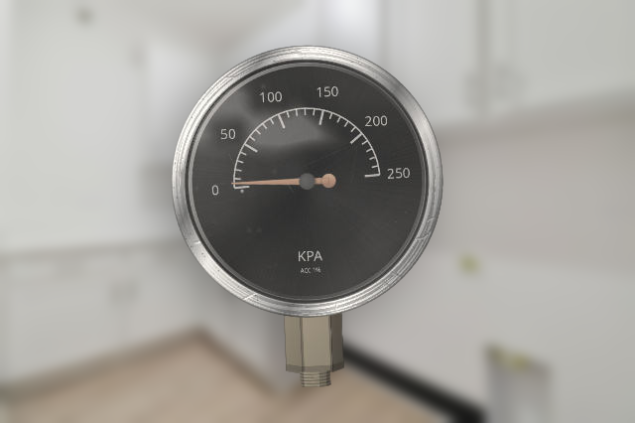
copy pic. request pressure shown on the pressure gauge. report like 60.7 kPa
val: 5 kPa
